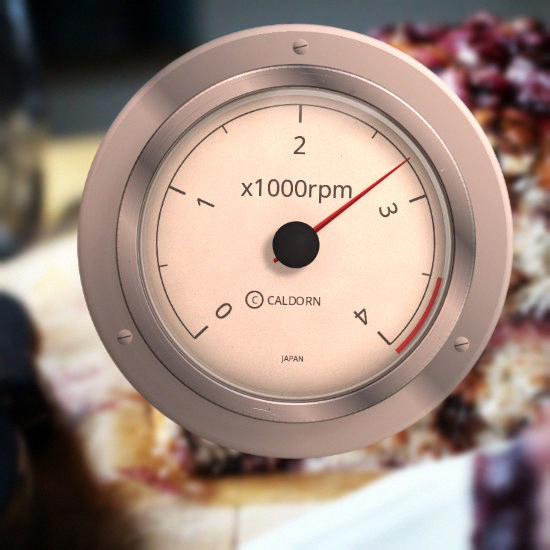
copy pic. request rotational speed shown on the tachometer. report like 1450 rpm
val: 2750 rpm
